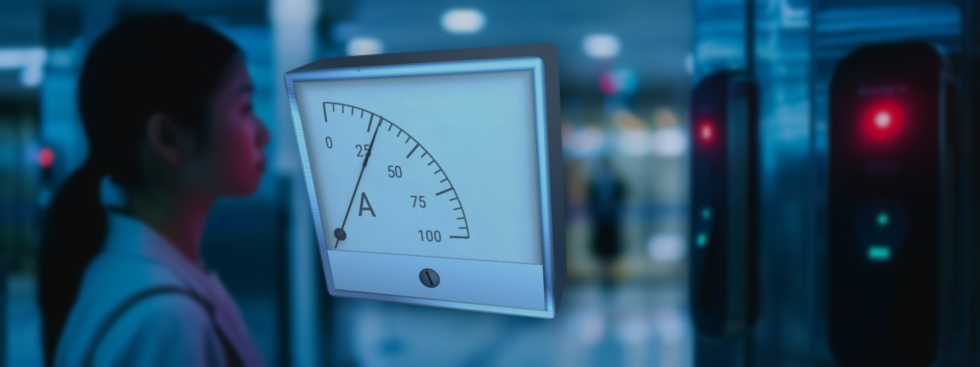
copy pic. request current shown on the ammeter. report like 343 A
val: 30 A
